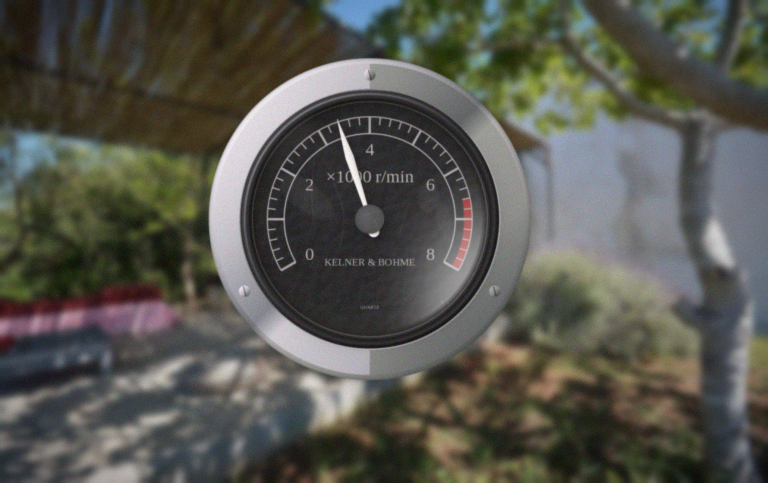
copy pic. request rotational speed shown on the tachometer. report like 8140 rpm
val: 3400 rpm
